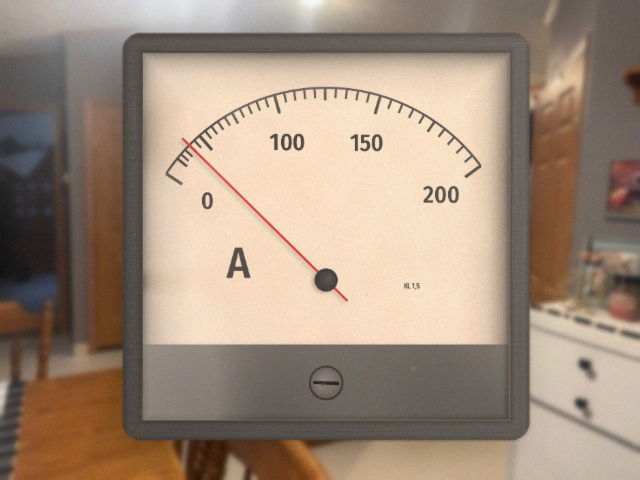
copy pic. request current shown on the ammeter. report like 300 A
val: 40 A
